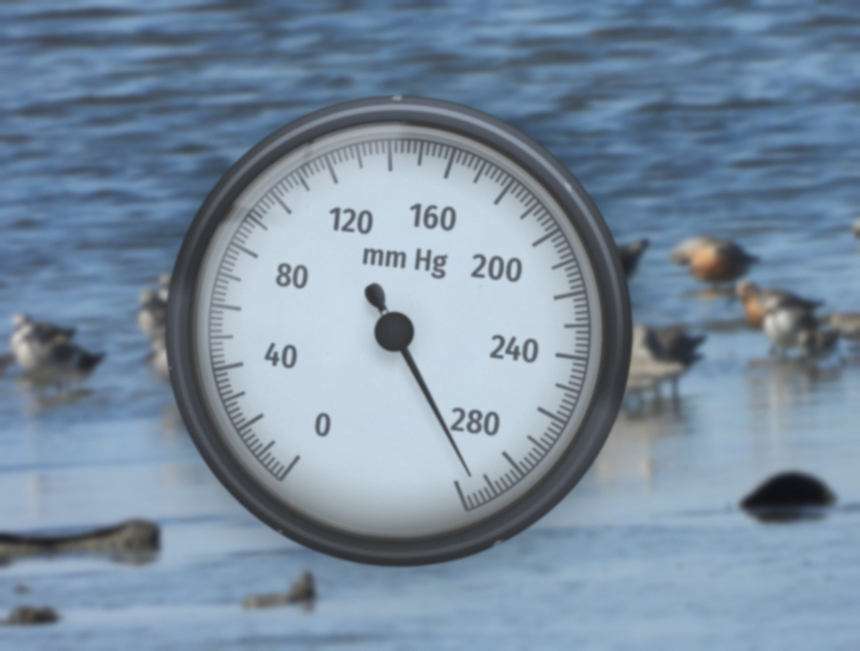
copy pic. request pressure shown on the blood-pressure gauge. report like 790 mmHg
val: 294 mmHg
